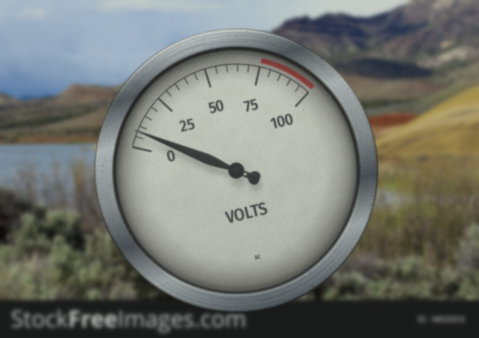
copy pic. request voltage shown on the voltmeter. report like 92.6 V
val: 7.5 V
